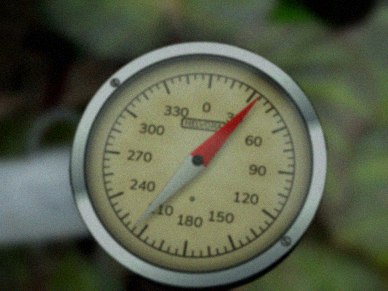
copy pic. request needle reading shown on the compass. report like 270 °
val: 35 °
